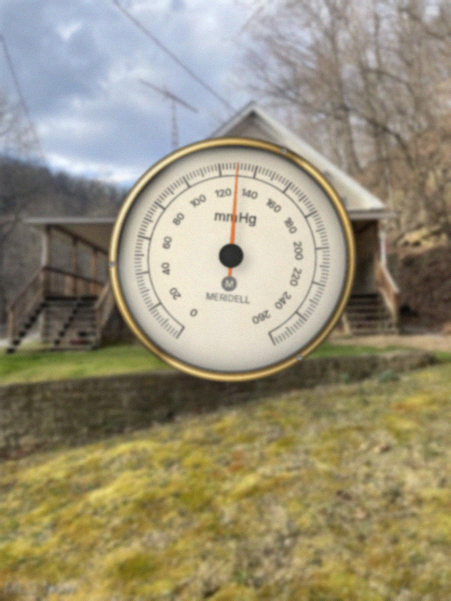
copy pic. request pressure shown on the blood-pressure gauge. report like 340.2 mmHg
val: 130 mmHg
